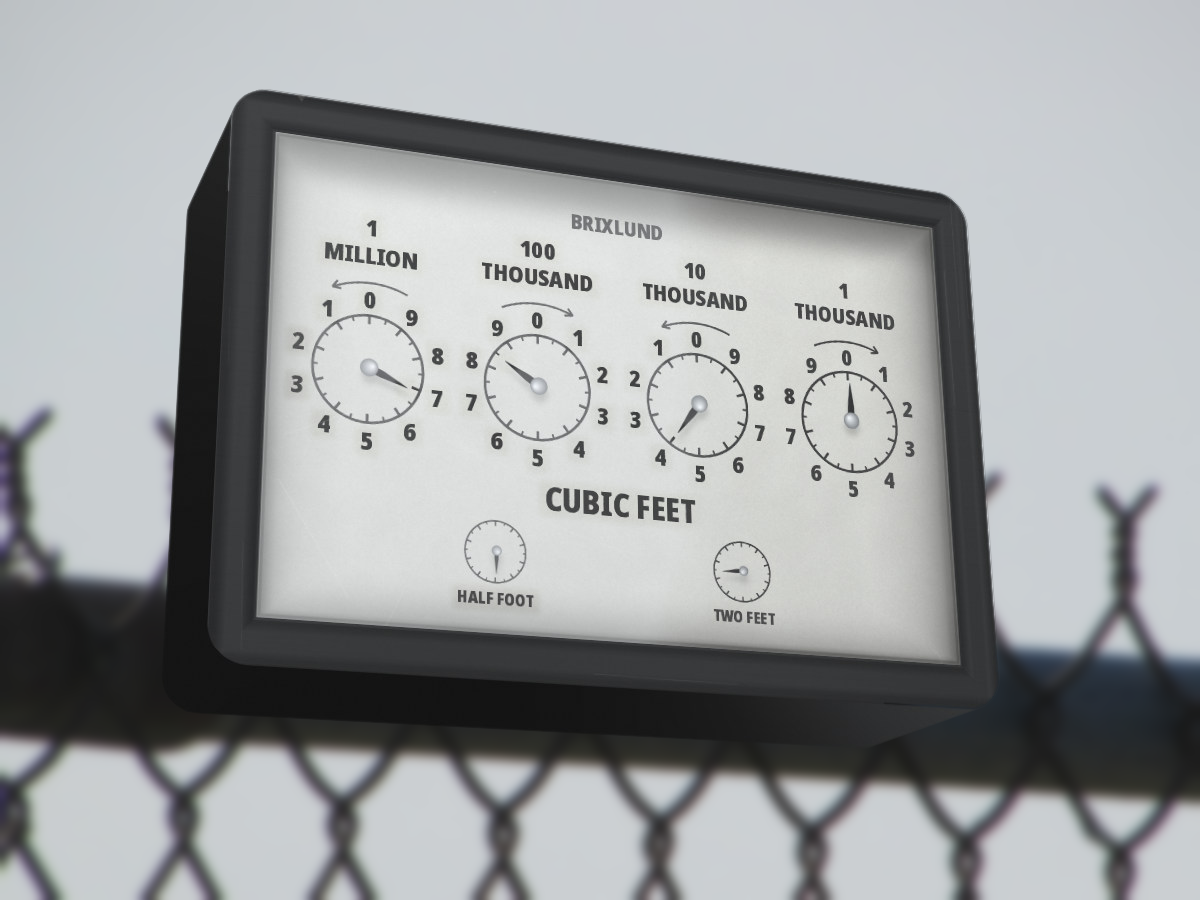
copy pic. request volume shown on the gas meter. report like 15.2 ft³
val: 684000 ft³
